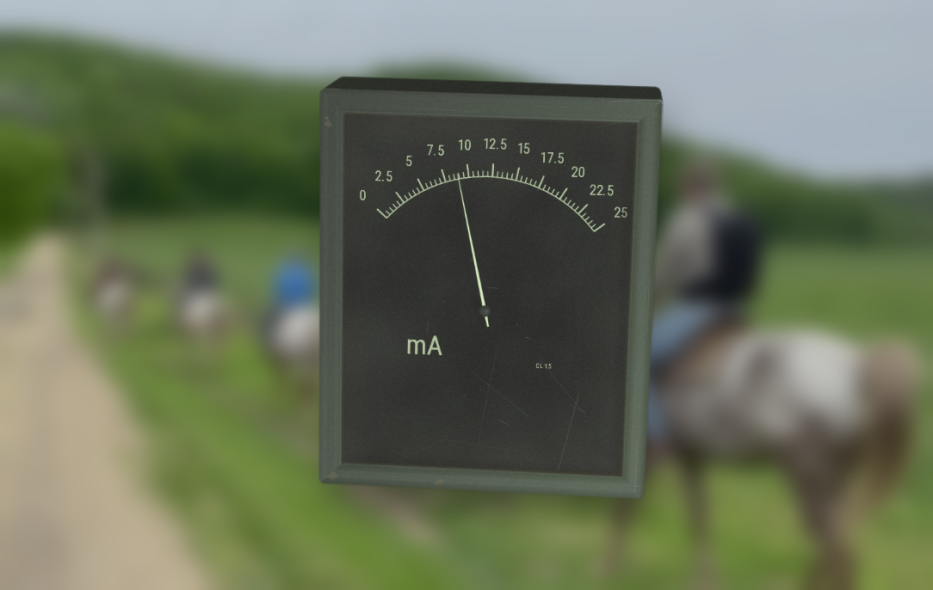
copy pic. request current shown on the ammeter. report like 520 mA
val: 9 mA
